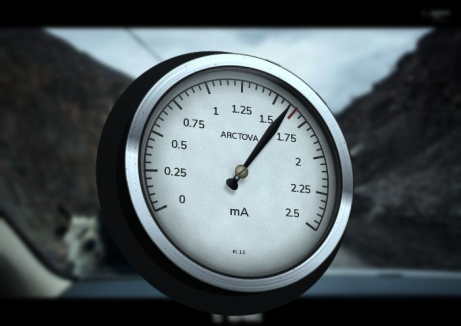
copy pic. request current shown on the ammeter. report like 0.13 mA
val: 1.6 mA
